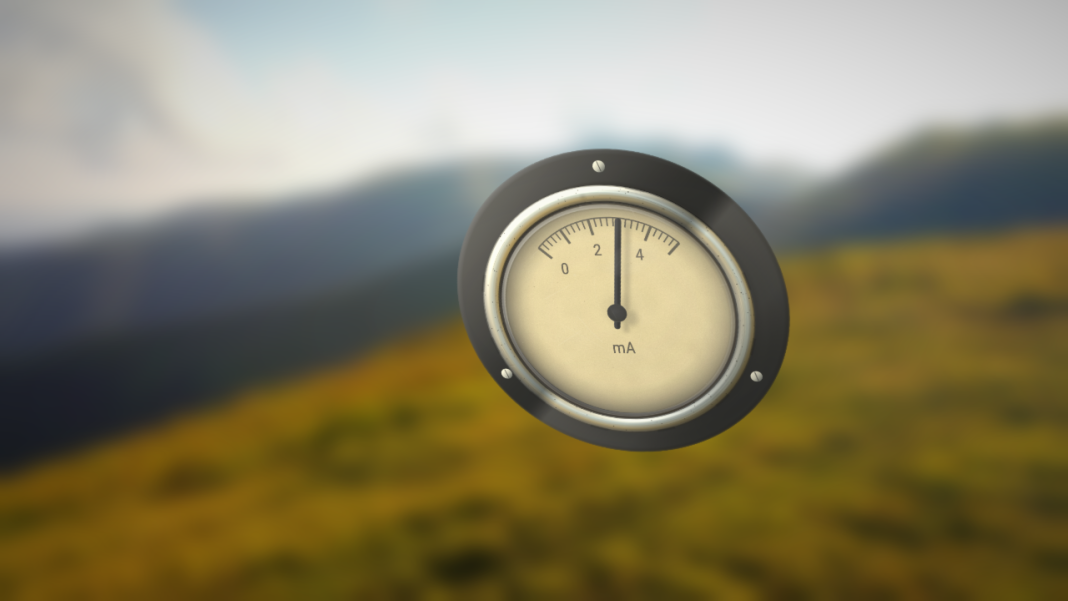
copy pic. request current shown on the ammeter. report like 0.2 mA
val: 3 mA
